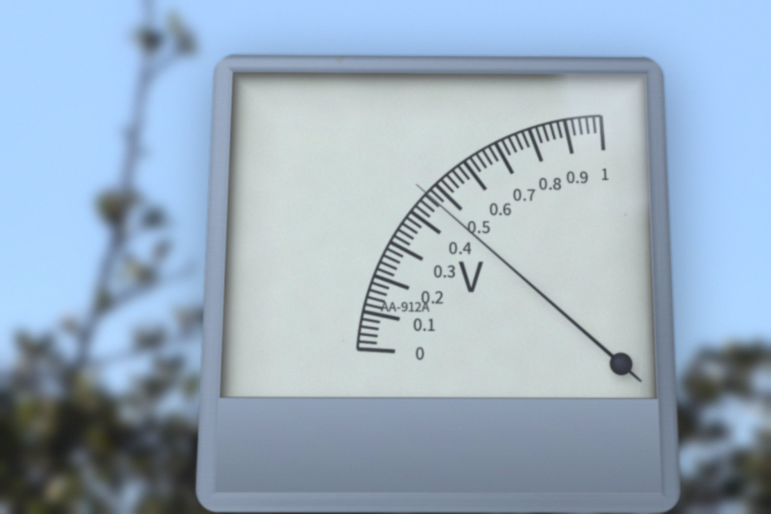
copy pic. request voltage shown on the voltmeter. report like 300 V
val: 0.46 V
